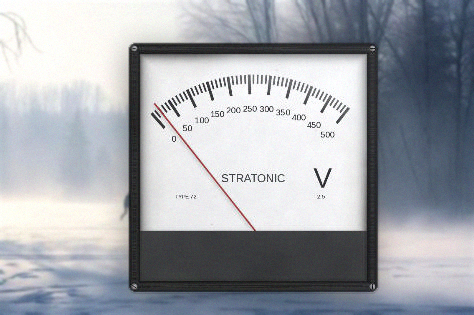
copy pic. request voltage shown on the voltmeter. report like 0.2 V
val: 20 V
